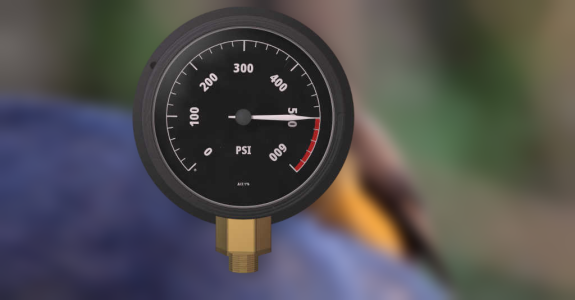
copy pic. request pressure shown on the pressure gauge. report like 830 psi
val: 500 psi
